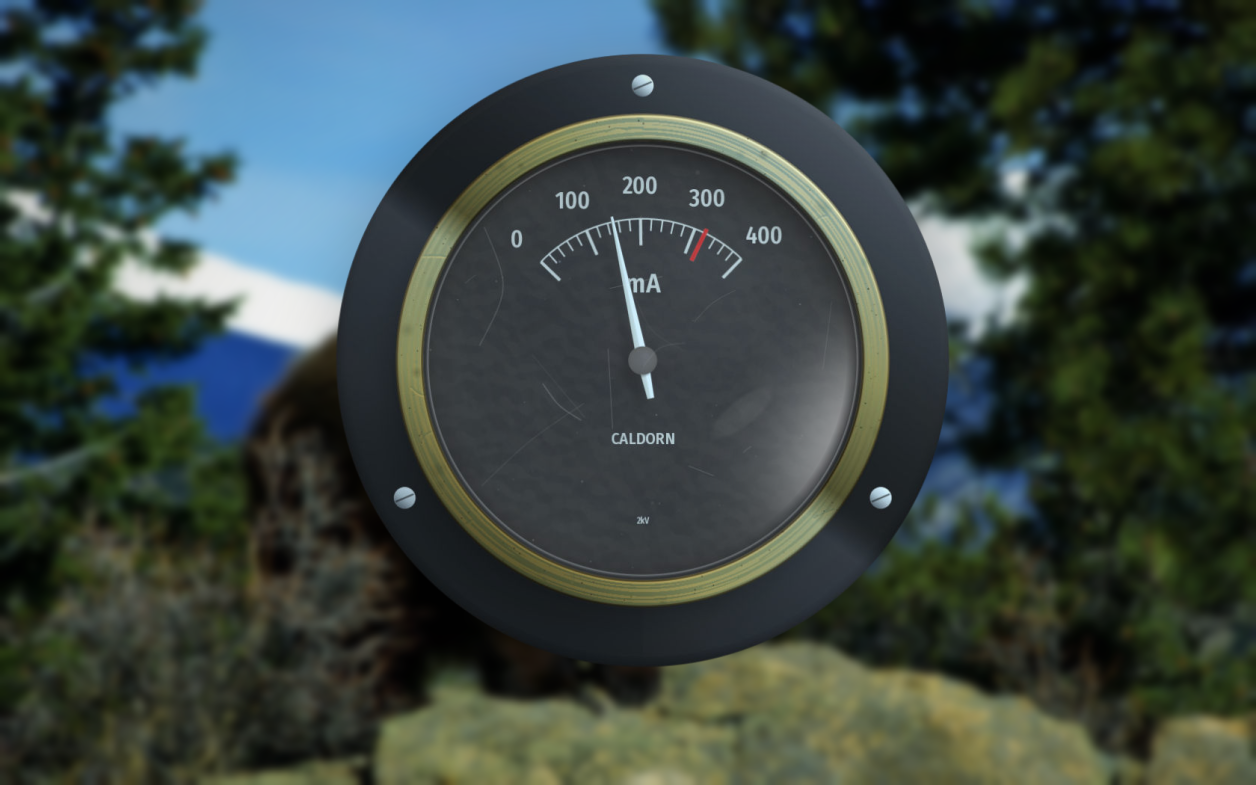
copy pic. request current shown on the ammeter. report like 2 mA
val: 150 mA
